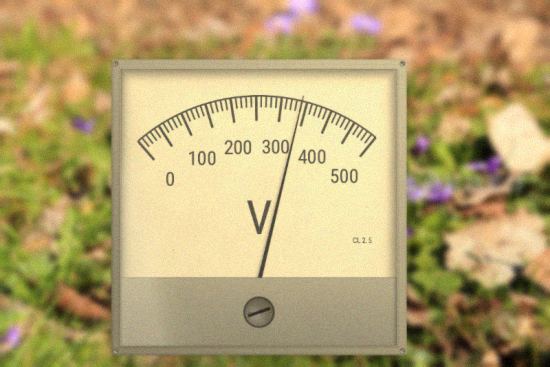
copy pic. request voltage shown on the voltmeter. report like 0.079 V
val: 340 V
